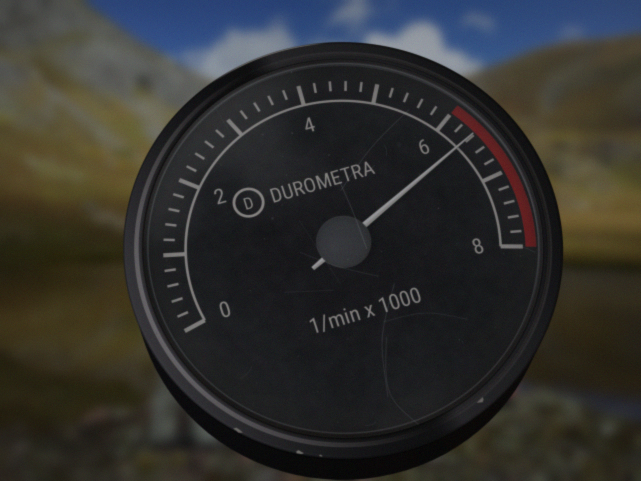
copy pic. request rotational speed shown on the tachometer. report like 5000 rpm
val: 6400 rpm
